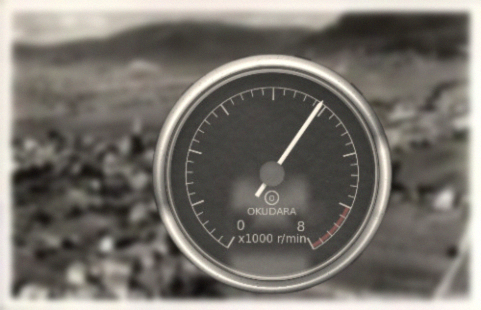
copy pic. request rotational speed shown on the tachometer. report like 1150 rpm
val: 4900 rpm
